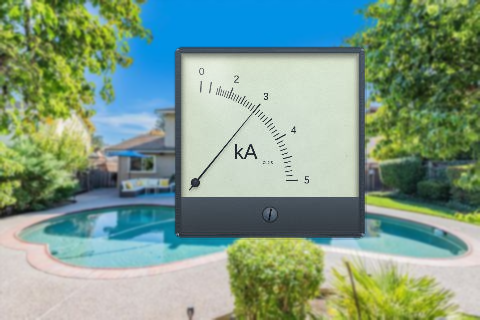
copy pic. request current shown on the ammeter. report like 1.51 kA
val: 3 kA
